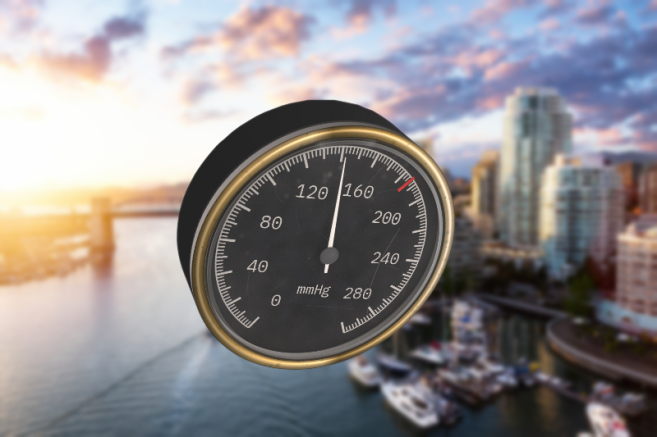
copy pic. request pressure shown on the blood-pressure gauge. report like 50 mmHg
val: 140 mmHg
